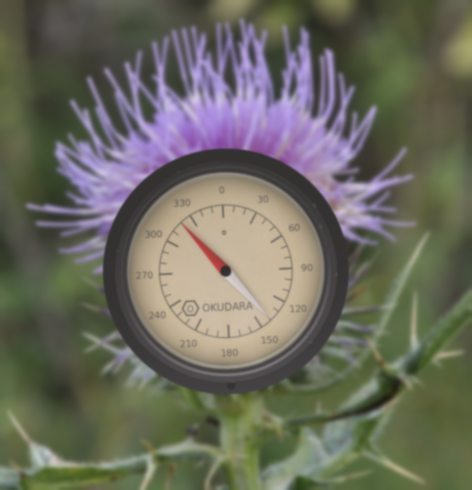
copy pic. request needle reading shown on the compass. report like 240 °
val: 320 °
